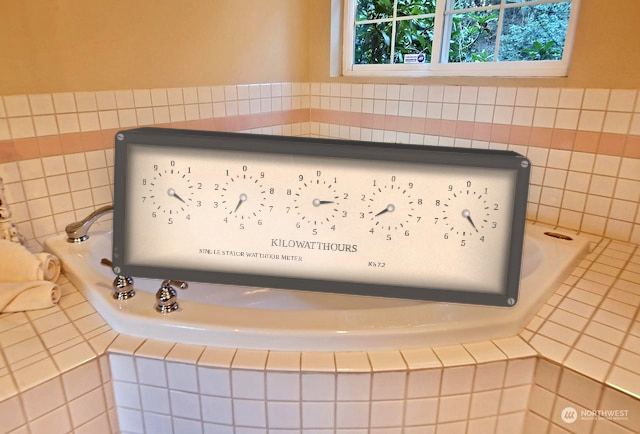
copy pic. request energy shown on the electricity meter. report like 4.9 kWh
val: 34234 kWh
